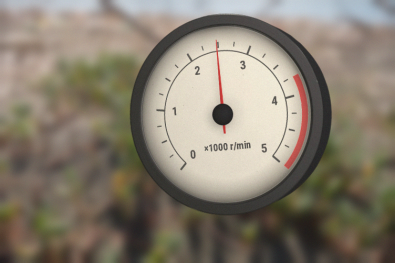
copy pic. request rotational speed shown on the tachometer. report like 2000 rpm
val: 2500 rpm
